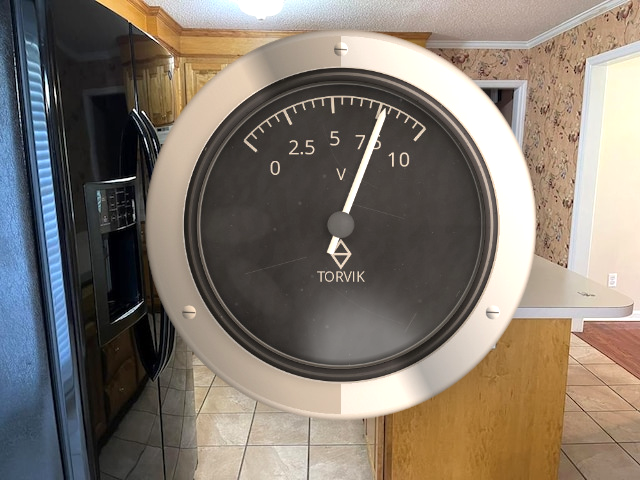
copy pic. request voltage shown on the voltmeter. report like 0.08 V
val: 7.75 V
